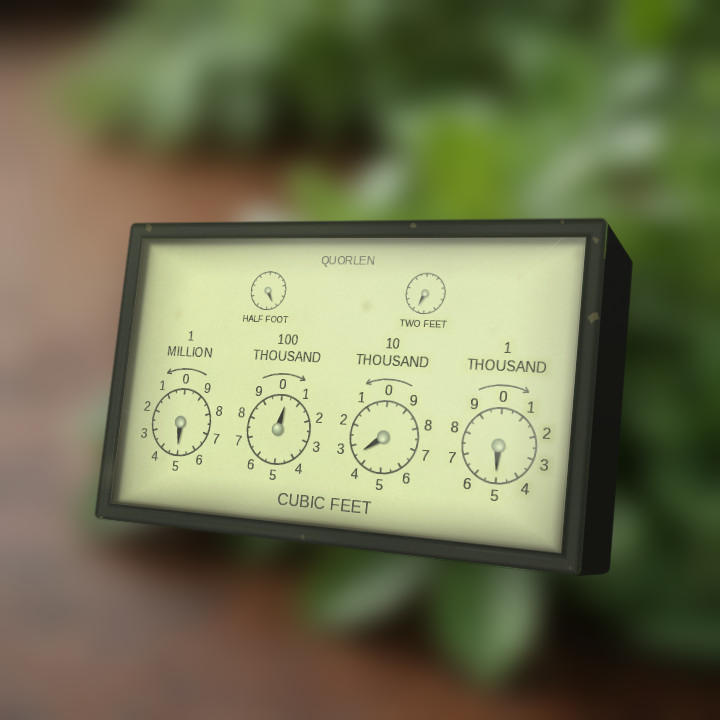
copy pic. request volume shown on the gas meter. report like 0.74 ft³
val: 503500 ft³
